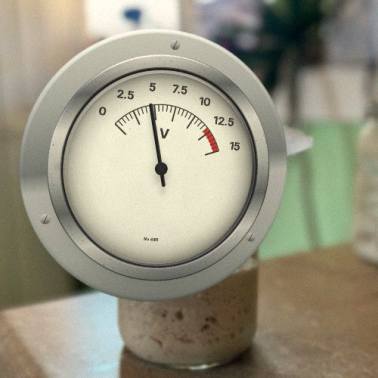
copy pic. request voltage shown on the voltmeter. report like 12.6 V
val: 4.5 V
